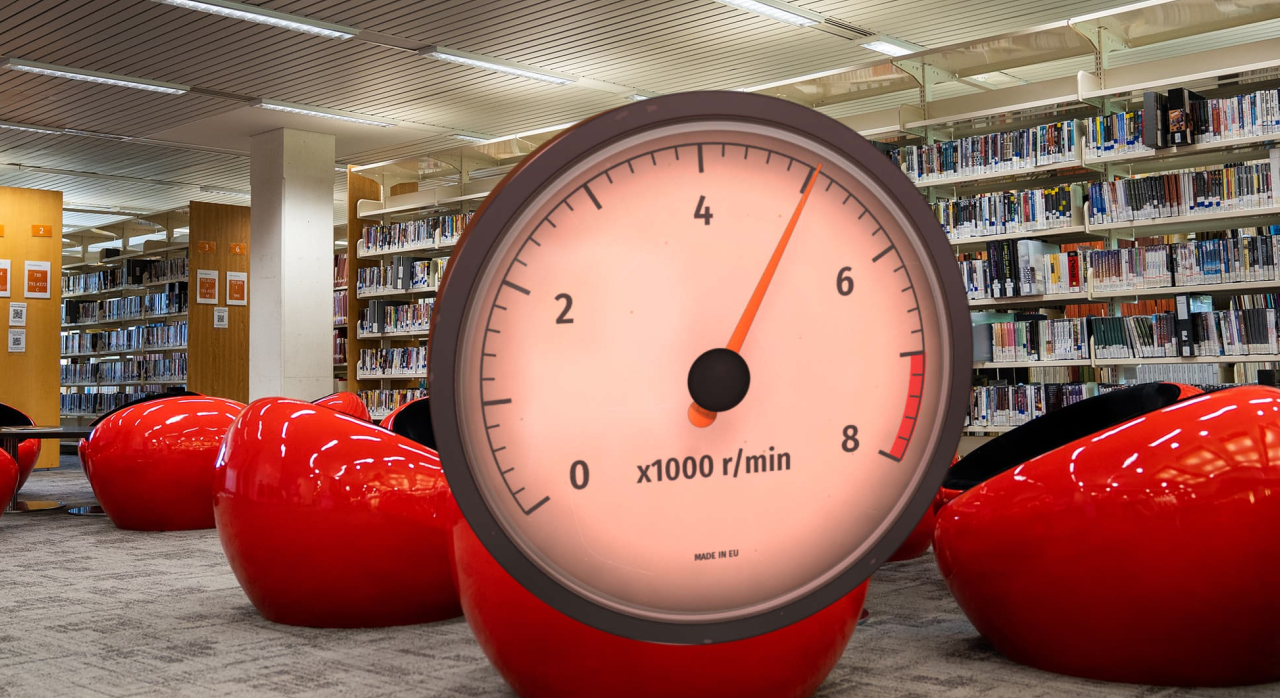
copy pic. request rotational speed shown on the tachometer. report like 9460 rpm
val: 5000 rpm
